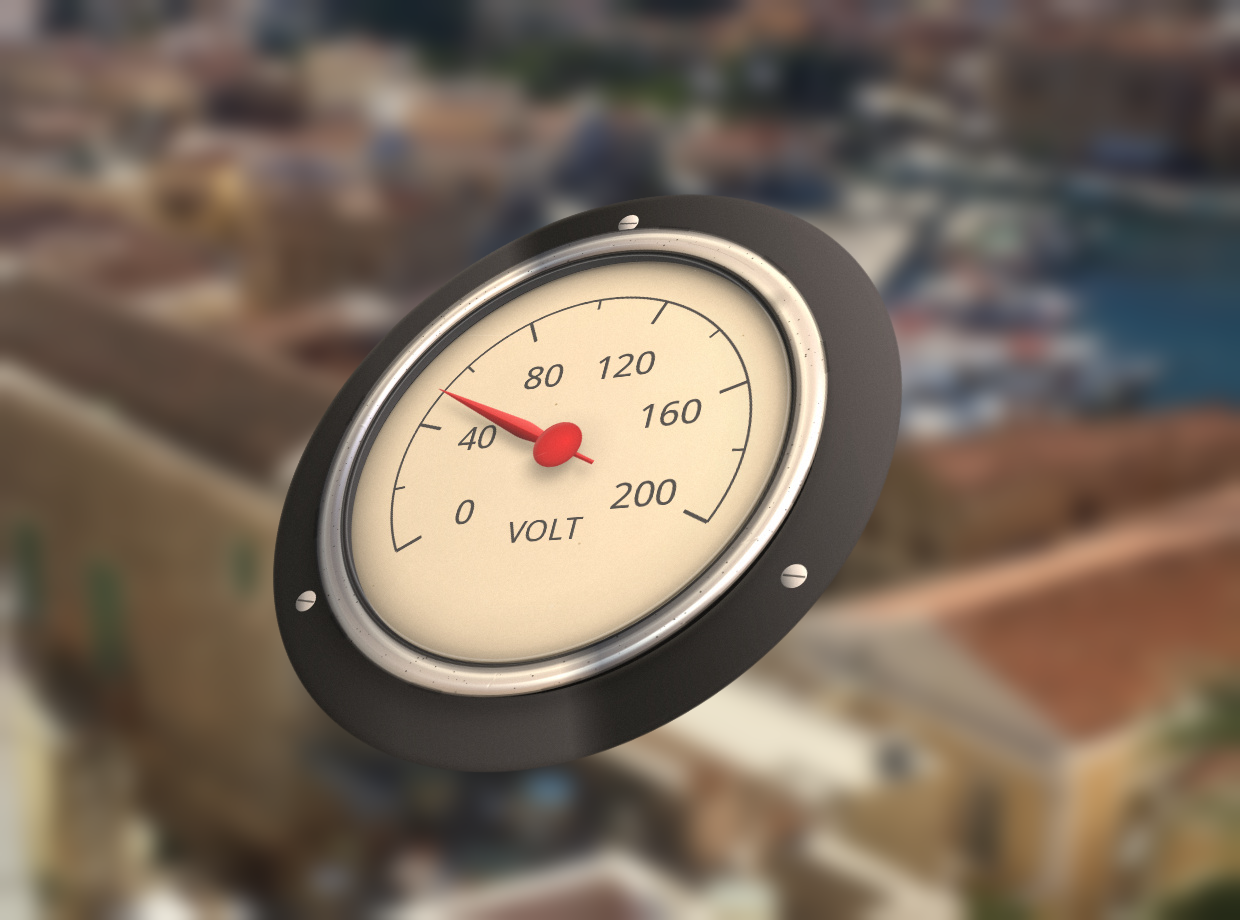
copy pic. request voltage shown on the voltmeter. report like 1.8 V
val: 50 V
